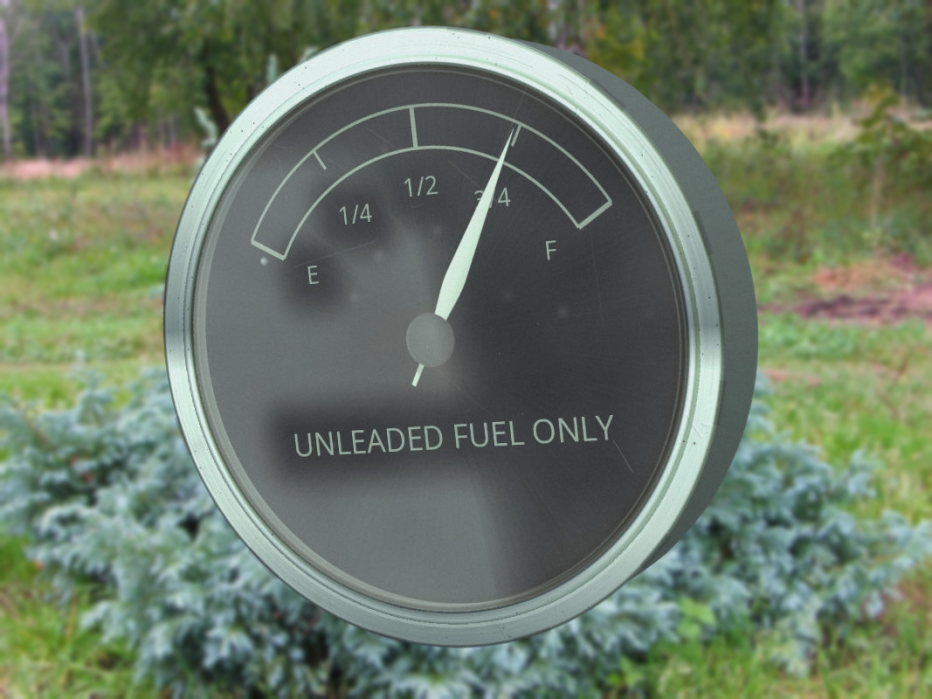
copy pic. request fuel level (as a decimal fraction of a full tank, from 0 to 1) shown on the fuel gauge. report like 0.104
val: 0.75
